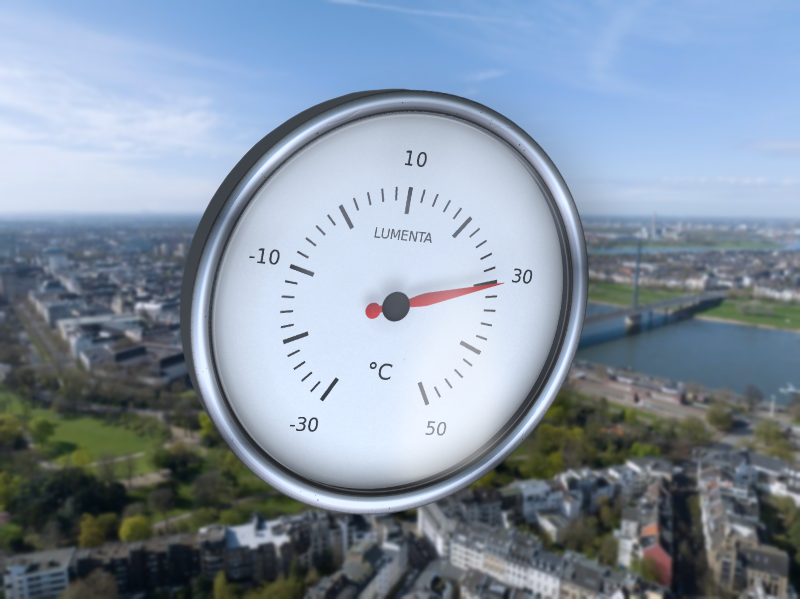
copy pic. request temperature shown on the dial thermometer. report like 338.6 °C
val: 30 °C
